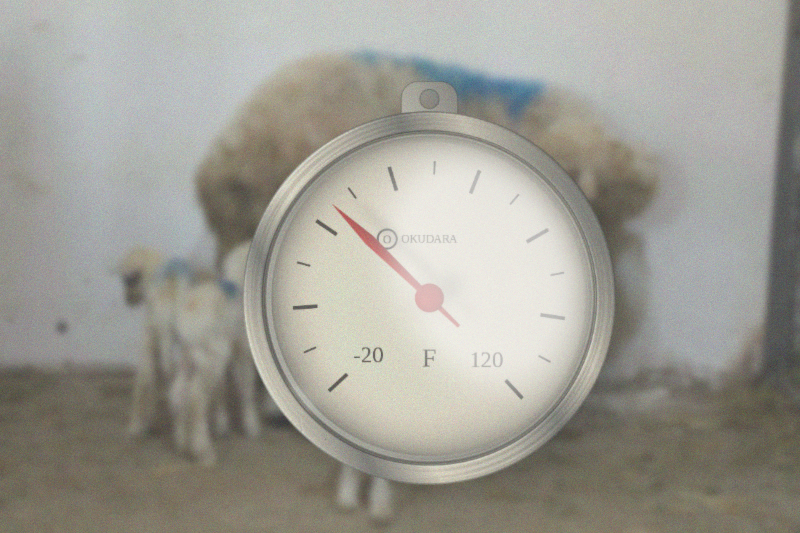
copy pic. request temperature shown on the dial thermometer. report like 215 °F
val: 25 °F
